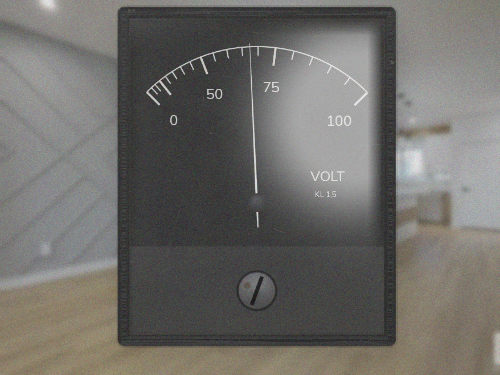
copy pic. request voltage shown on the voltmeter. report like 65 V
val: 67.5 V
